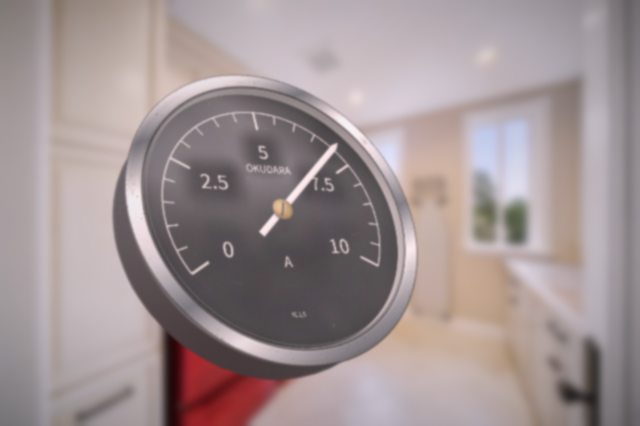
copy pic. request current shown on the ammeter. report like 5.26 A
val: 7 A
